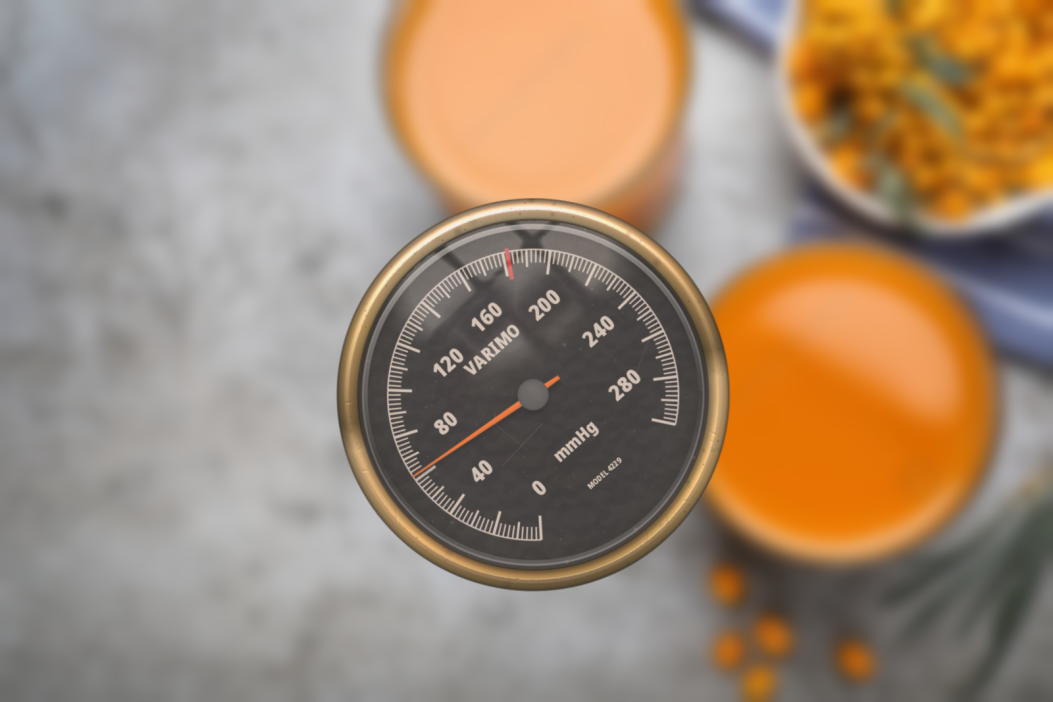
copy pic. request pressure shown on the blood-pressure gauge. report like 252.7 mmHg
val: 62 mmHg
